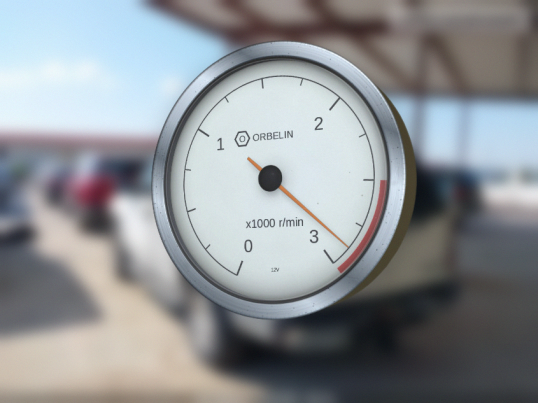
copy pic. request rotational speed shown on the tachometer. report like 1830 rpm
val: 2875 rpm
